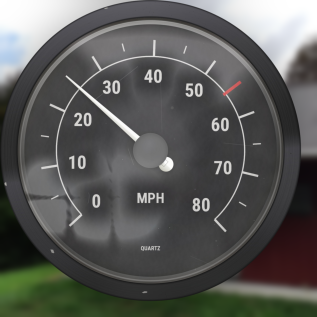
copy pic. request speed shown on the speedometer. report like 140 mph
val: 25 mph
